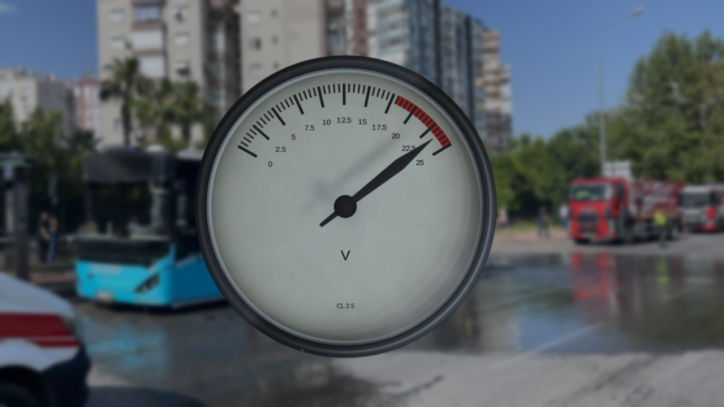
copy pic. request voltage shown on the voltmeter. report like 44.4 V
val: 23.5 V
